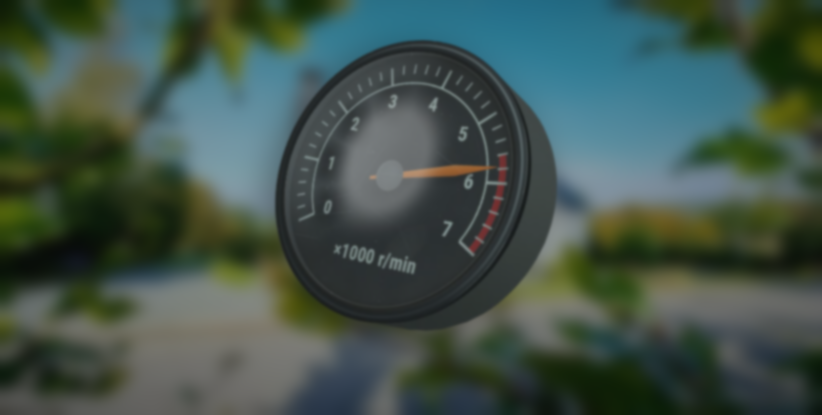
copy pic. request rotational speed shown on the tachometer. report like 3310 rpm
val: 5800 rpm
